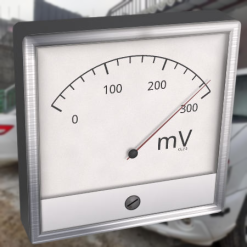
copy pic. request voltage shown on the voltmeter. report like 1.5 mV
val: 280 mV
